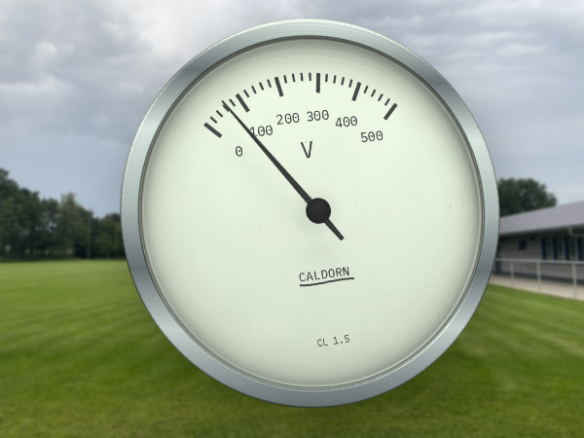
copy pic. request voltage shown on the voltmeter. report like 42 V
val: 60 V
